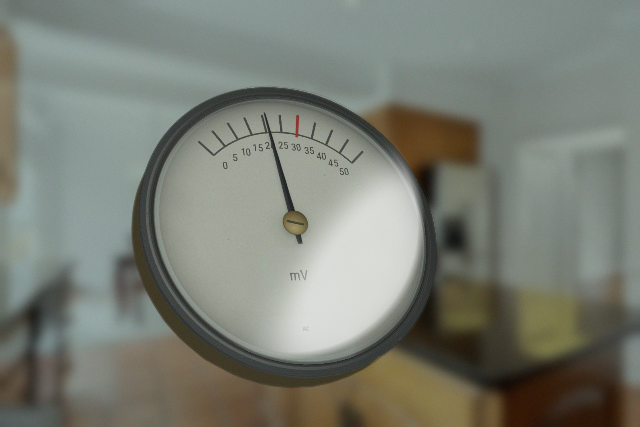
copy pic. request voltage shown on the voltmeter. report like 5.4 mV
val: 20 mV
